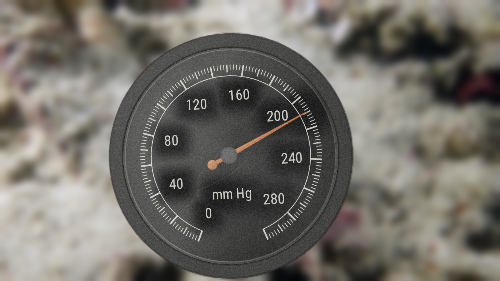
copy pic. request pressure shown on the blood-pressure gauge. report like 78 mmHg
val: 210 mmHg
